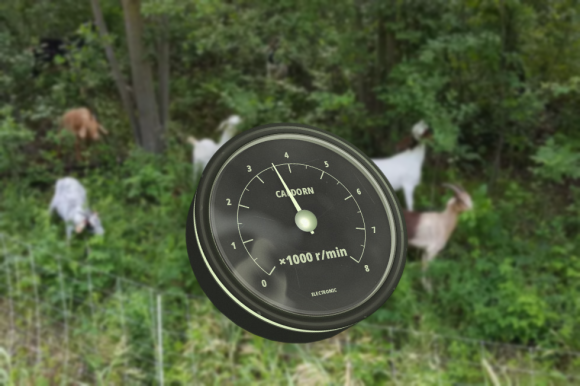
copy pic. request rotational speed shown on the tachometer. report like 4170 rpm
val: 3500 rpm
